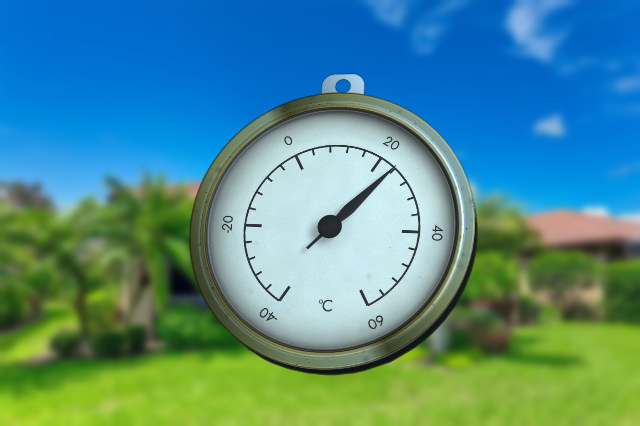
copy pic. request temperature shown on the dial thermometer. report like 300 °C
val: 24 °C
